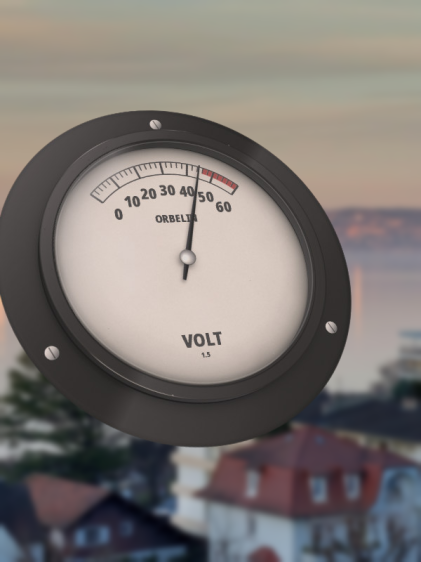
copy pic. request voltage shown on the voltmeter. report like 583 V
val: 44 V
